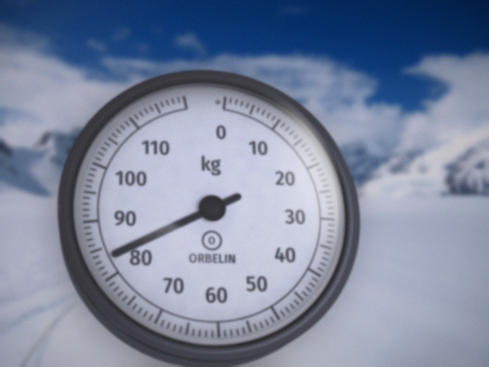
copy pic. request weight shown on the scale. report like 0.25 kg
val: 83 kg
